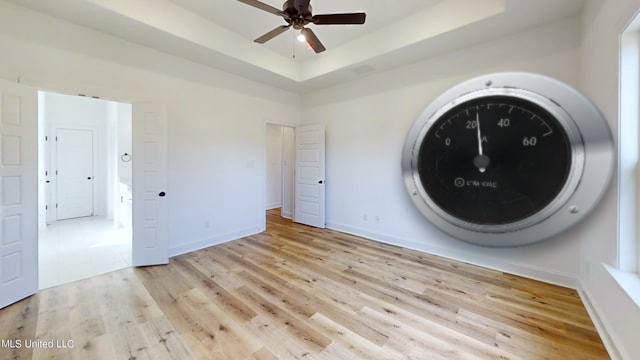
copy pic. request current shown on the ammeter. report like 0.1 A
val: 25 A
